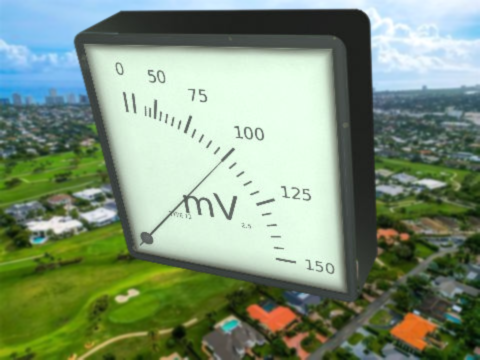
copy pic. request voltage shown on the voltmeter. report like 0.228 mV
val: 100 mV
